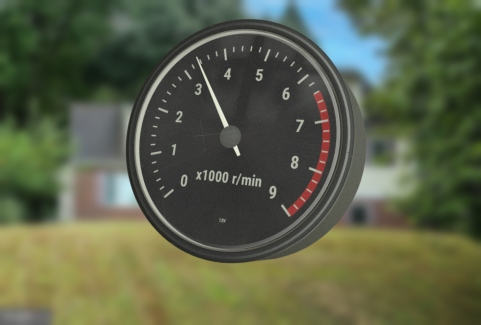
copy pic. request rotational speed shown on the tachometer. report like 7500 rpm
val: 3400 rpm
